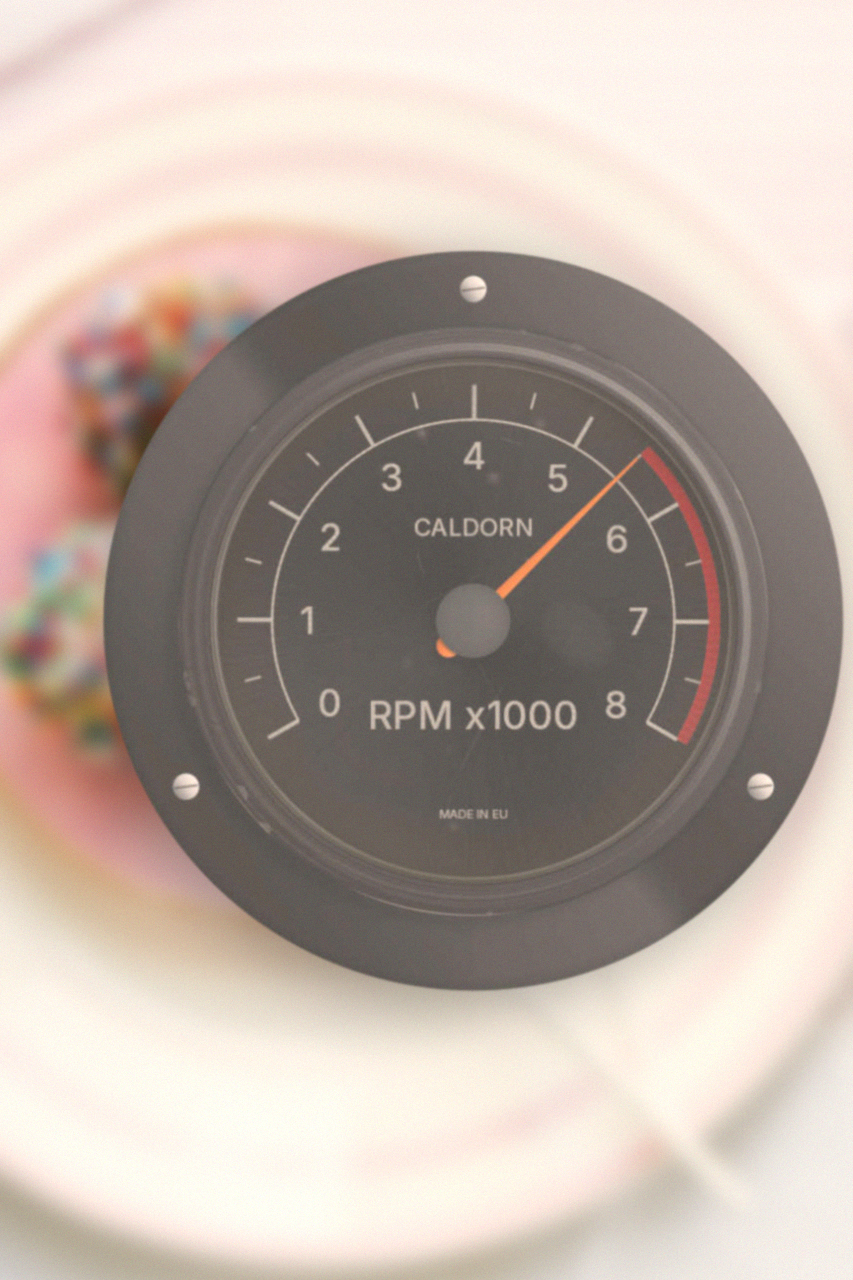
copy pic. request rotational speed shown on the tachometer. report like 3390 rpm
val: 5500 rpm
